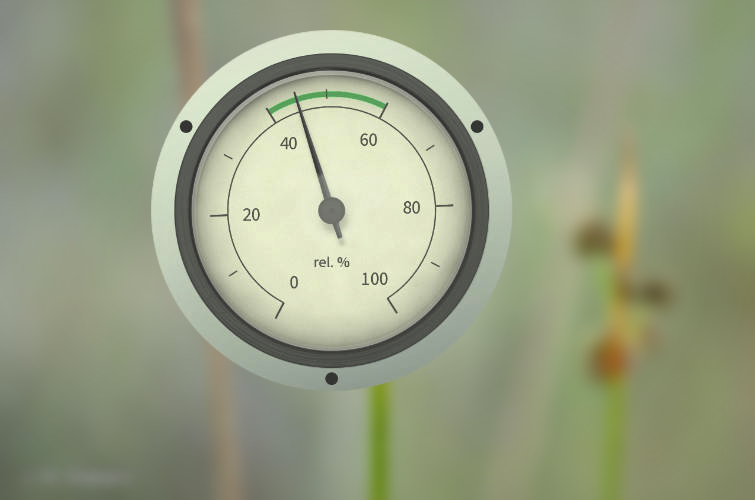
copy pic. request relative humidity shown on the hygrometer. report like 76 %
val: 45 %
